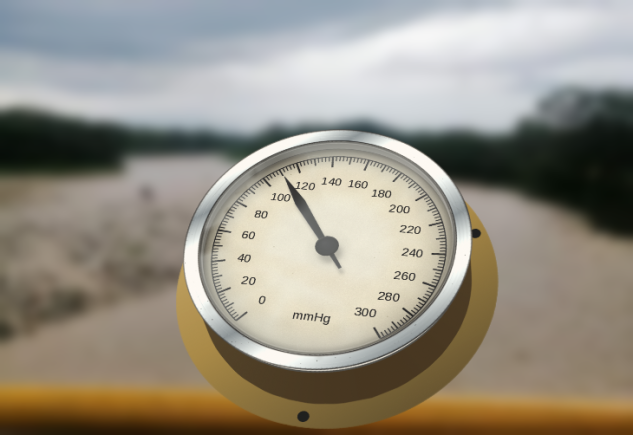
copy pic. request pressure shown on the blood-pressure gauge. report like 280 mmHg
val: 110 mmHg
